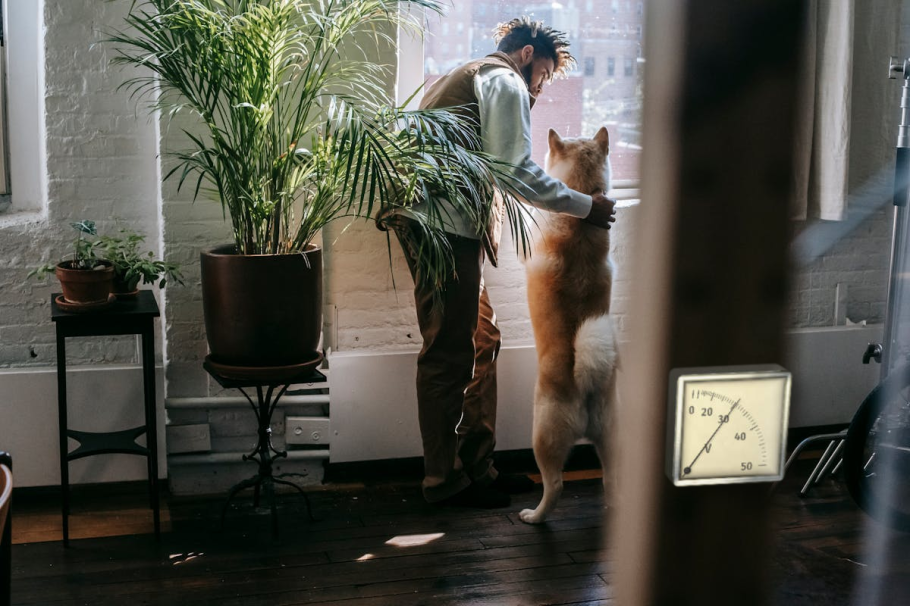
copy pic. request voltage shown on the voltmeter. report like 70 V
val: 30 V
